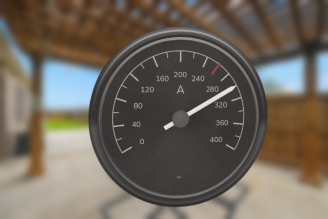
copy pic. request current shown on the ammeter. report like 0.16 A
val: 300 A
